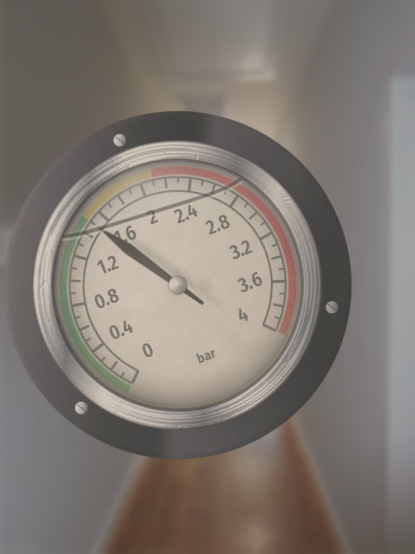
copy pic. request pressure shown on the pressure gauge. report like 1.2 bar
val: 1.5 bar
